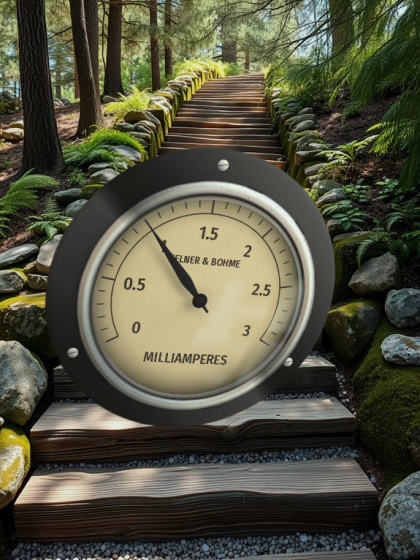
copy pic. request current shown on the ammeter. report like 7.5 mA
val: 1 mA
